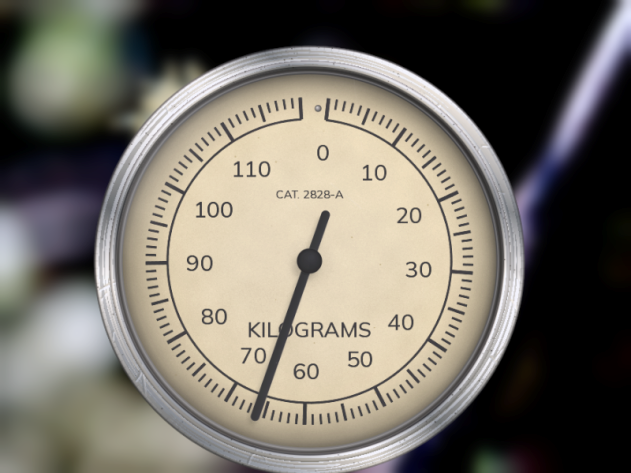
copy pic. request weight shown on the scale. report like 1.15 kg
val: 66 kg
